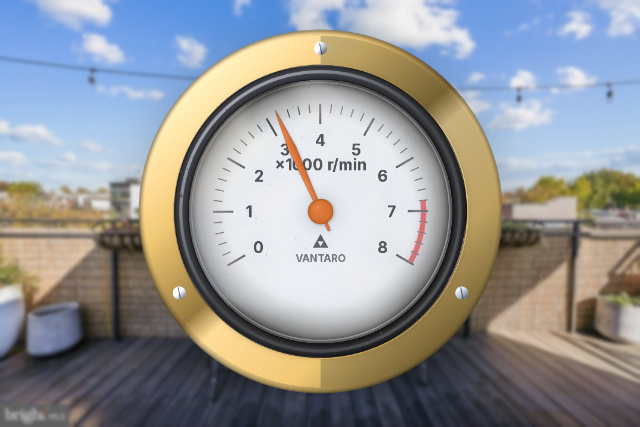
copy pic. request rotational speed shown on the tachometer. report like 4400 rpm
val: 3200 rpm
